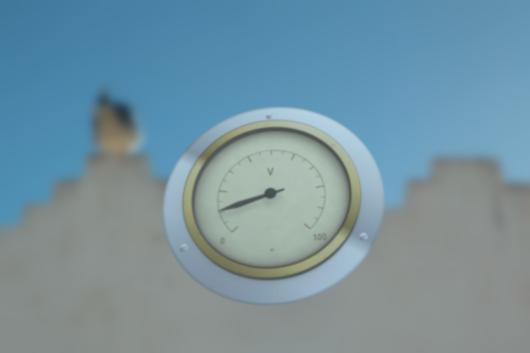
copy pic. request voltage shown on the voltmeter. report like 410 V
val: 10 V
